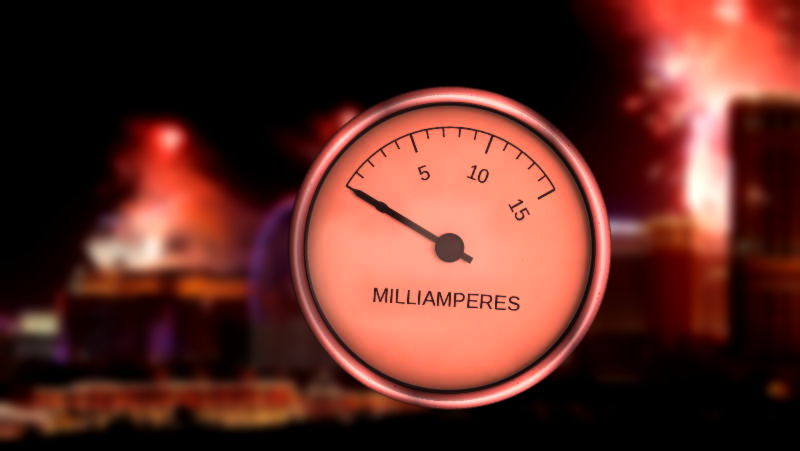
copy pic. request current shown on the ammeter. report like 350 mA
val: 0 mA
